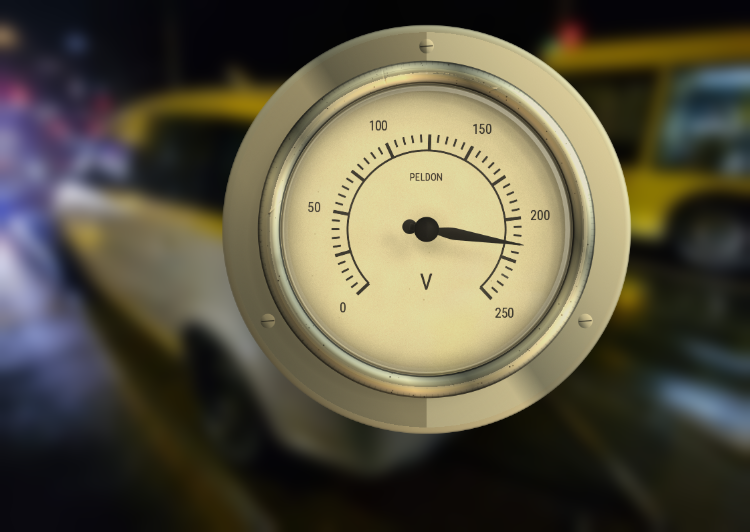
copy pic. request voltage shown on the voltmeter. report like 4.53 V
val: 215 V
